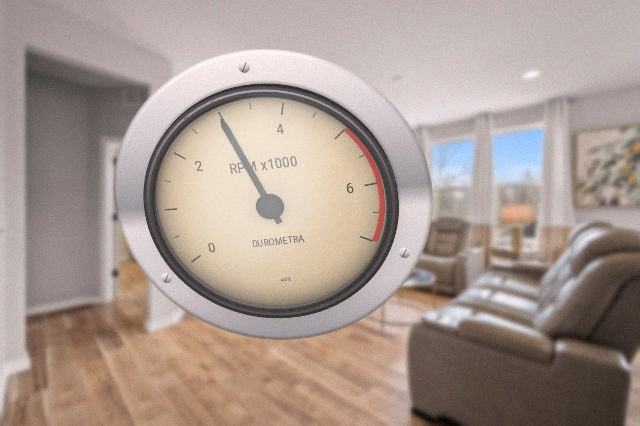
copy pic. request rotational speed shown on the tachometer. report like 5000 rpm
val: 3000 rpm
